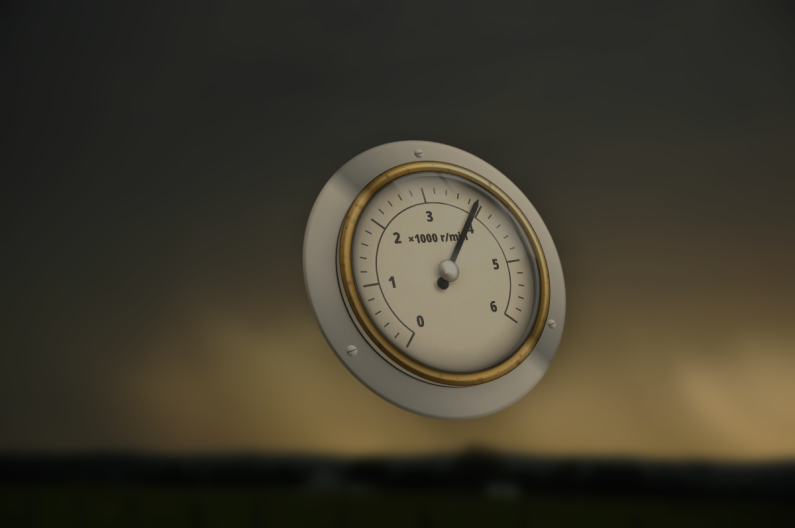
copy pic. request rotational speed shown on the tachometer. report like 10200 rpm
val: 3900 rpm
